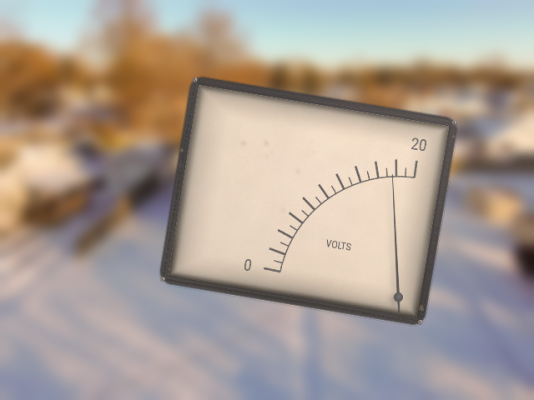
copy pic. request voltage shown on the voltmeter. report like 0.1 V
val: 17.5 V
